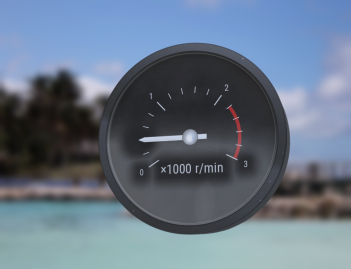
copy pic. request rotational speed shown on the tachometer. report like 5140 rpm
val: 400 rpm
